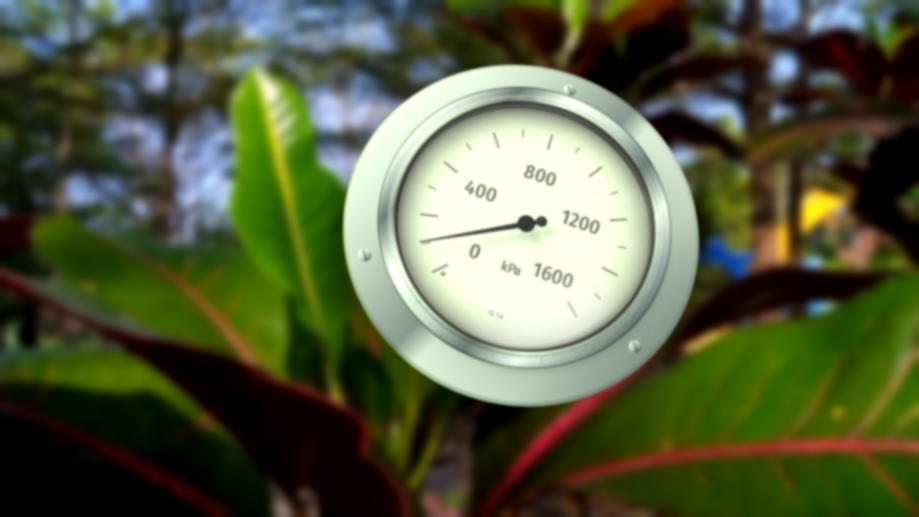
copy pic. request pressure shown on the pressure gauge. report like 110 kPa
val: 100 kPa
